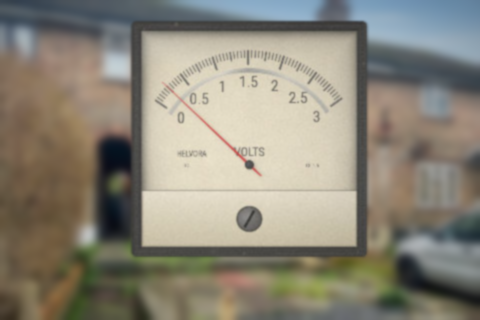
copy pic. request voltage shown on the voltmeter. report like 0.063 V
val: 0.25 V
